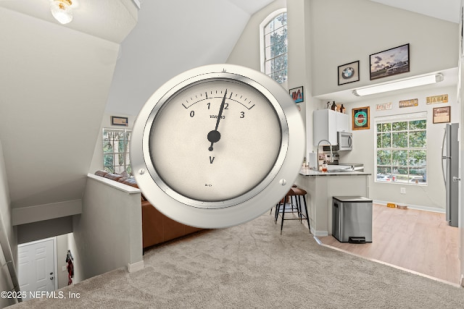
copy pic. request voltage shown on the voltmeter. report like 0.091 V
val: 1.8 V
